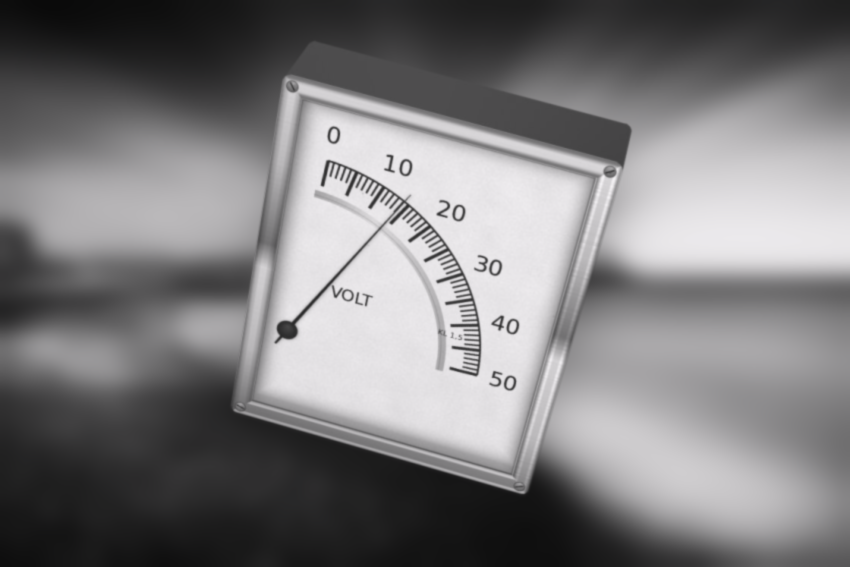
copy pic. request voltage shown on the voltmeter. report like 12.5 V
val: 14 V
